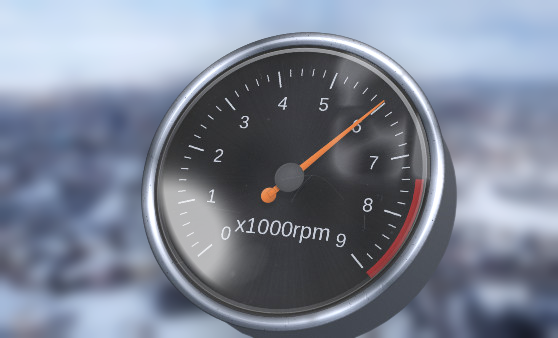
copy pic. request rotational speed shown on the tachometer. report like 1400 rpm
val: 6000 rpm
